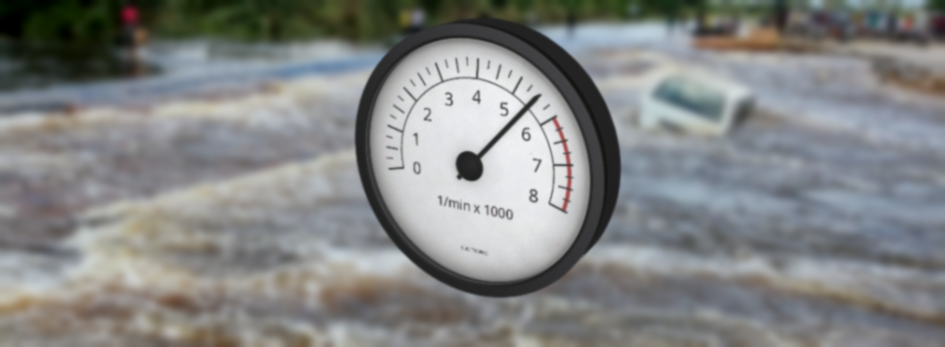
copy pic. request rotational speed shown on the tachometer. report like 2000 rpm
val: 5500 rpm
